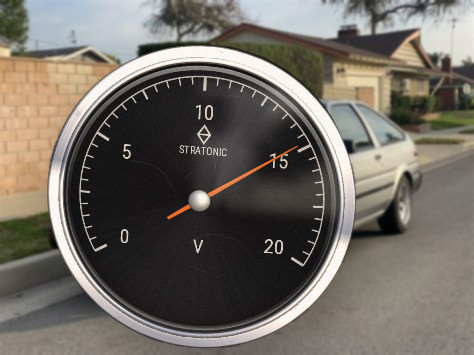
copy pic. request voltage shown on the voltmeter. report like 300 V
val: 14.75 V
